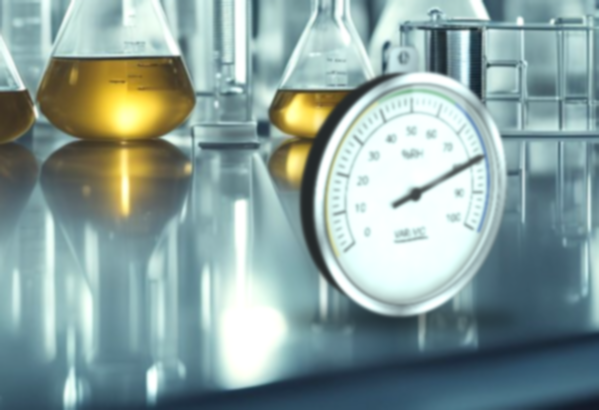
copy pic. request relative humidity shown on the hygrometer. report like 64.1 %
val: 80 %
